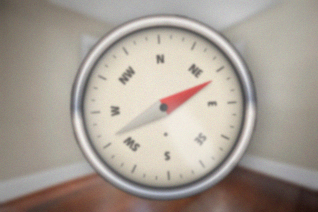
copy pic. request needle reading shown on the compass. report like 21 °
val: 65 °
